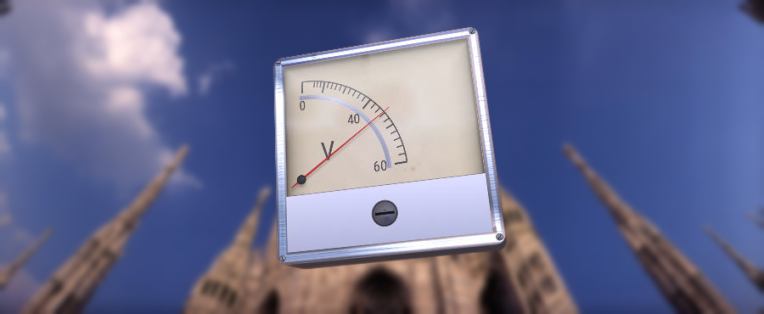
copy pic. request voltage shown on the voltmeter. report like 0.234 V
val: 46 V
